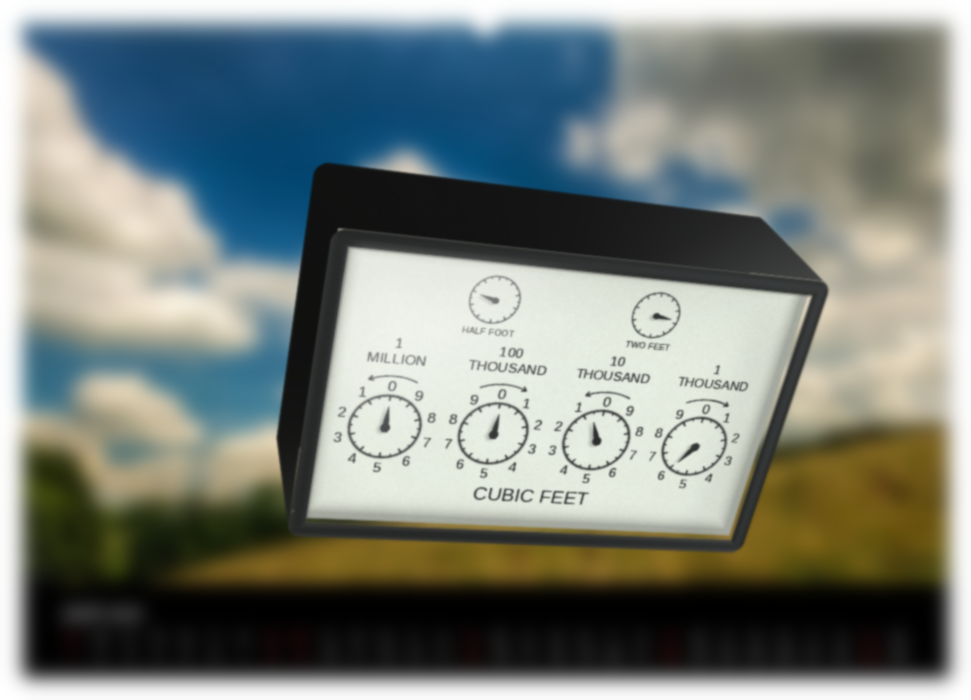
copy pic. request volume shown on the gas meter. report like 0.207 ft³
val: 600 ft³
